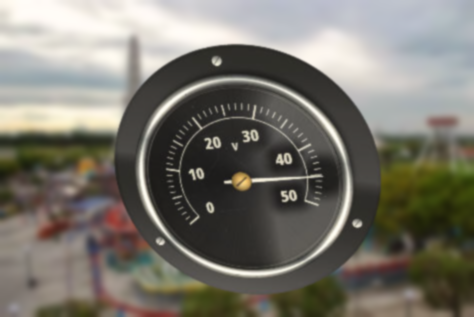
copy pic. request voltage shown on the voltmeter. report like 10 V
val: 45 V
